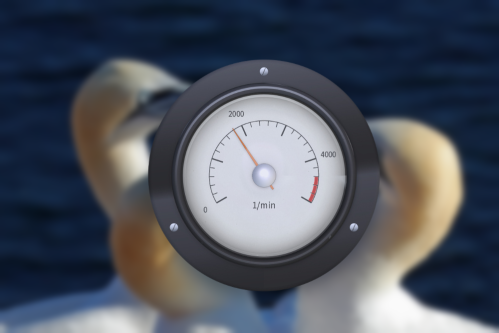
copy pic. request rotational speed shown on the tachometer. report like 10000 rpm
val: 1800 rpm
